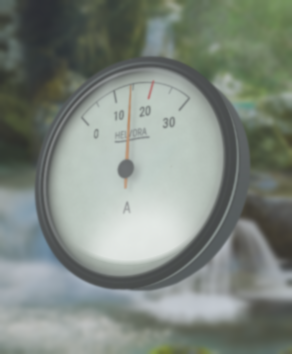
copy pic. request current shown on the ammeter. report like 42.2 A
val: 15 A
